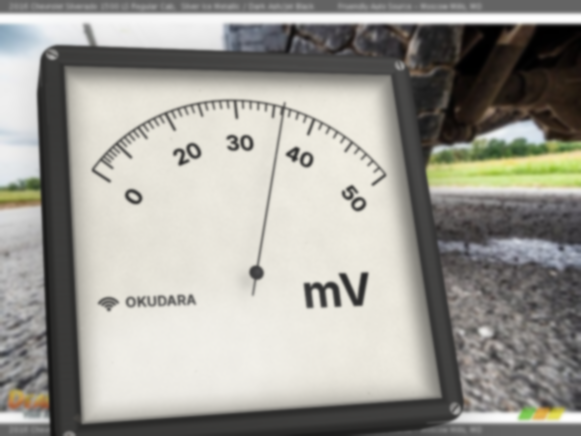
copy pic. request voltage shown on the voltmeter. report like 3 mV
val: 36 mV
